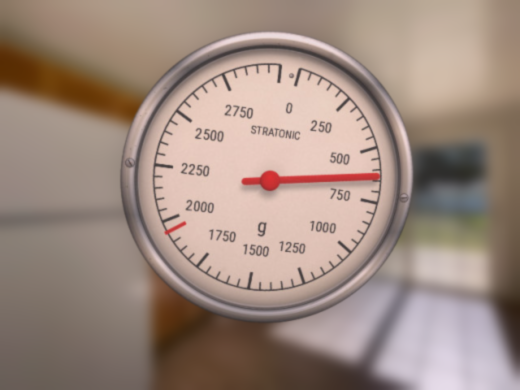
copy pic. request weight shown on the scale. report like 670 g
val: 625 g
